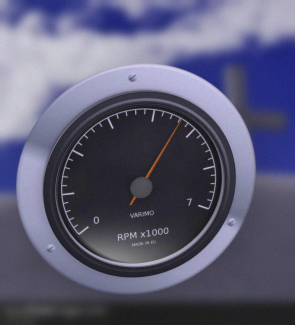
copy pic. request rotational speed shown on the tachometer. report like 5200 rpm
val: 4600 rpm
